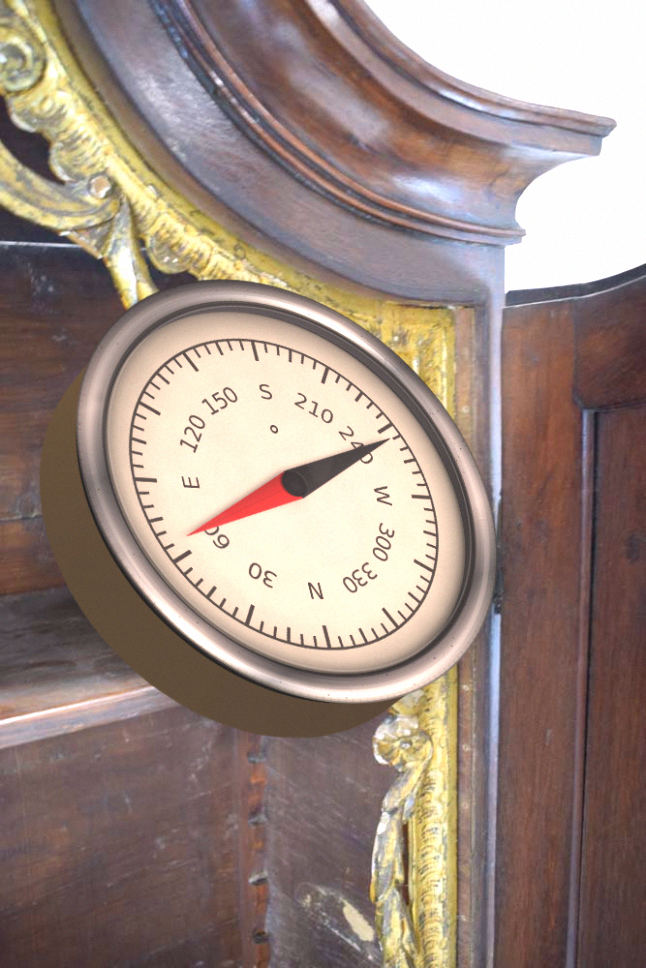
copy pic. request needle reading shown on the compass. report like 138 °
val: 65 °
